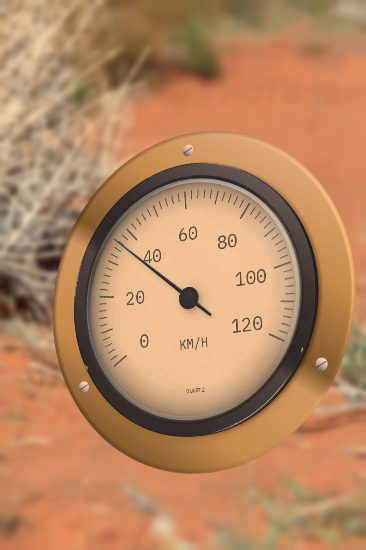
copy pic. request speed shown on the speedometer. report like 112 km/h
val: 36 km/h
